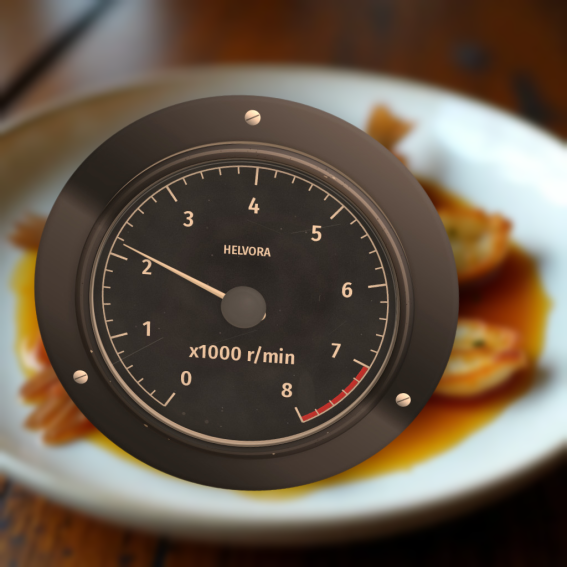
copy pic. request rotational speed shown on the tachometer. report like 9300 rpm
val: 2200 rpm
